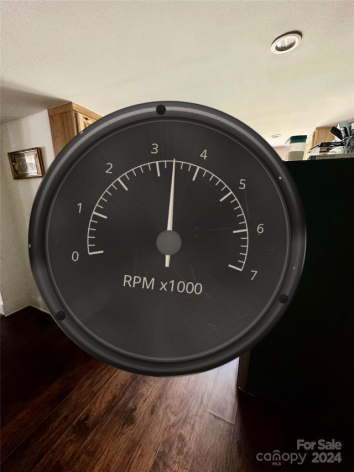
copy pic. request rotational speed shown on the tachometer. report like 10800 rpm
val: 3400 rpm
